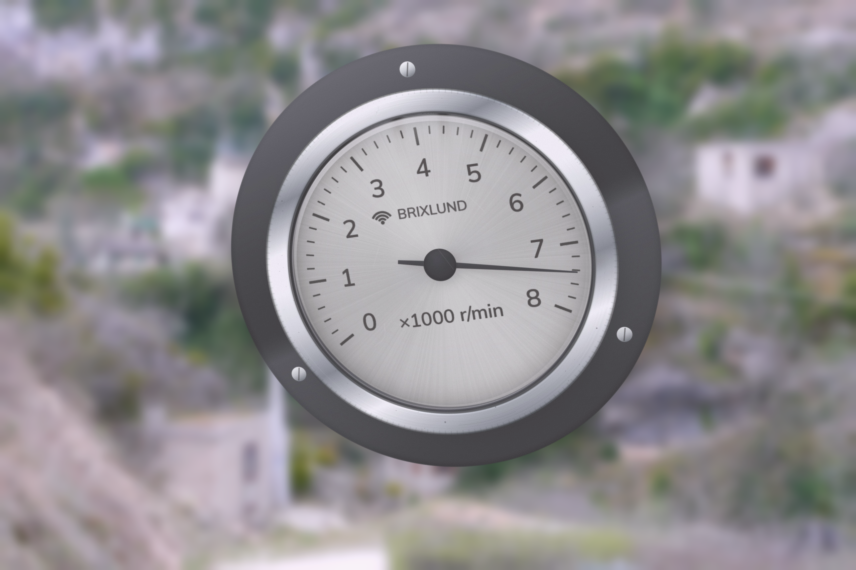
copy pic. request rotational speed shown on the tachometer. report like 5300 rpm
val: 7400 rpm
